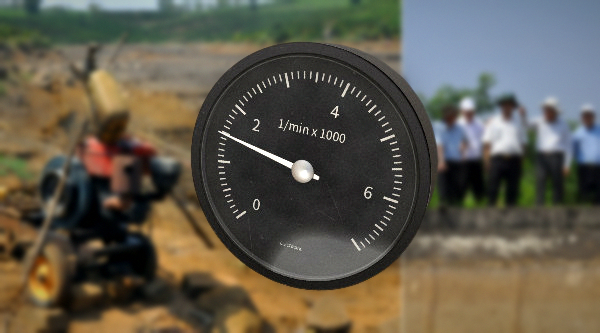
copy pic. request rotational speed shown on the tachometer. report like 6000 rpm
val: 1500 rpm
